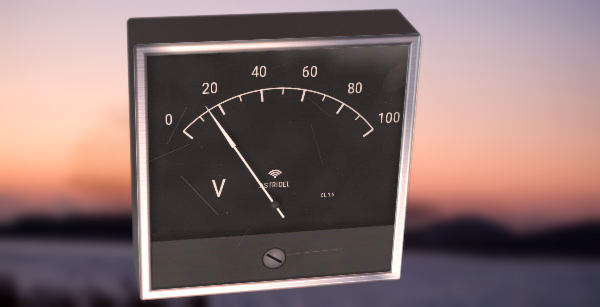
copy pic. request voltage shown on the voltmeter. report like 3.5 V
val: 15 V
